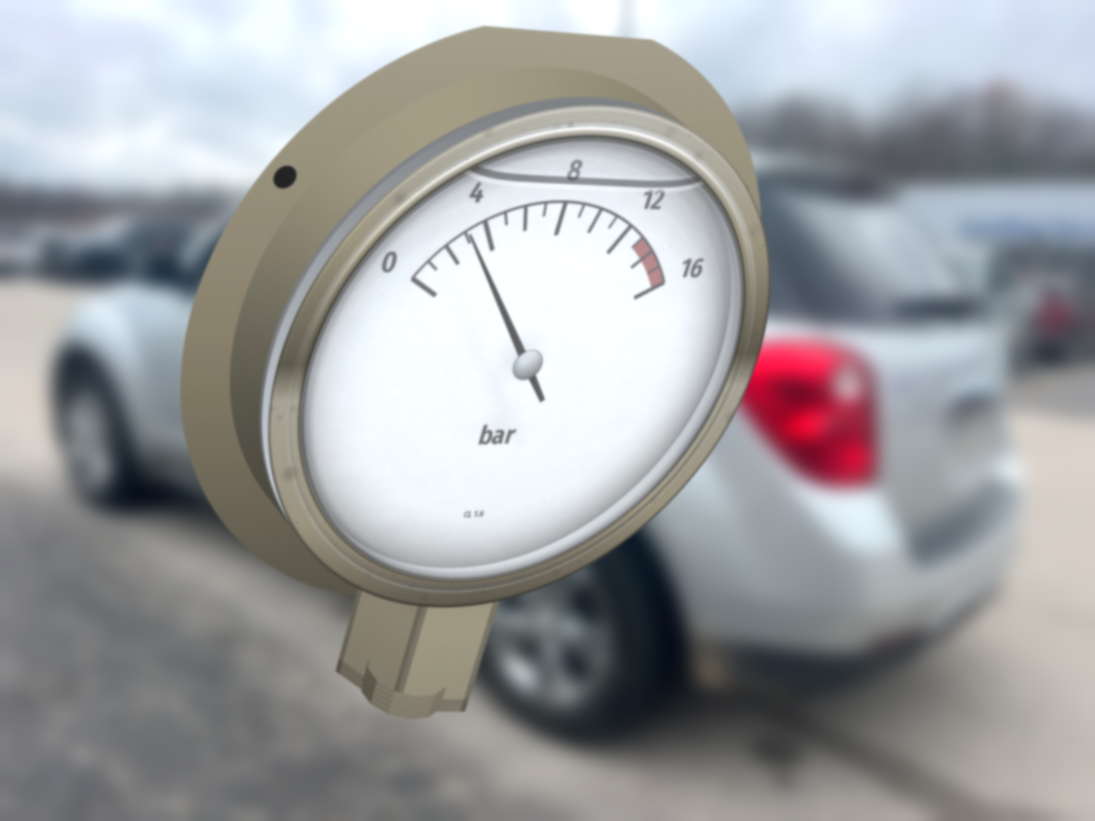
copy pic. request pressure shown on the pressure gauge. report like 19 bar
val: 3 bar
